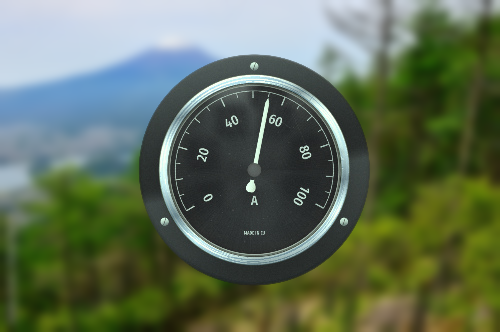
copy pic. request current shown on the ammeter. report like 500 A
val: 55 A
